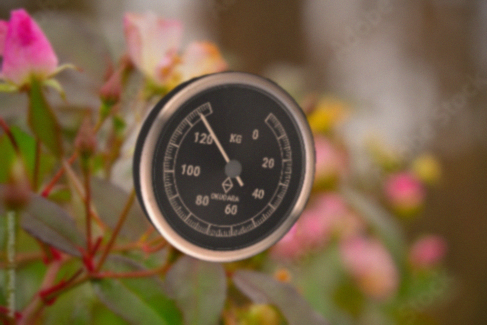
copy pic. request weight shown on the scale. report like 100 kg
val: 125 kg
